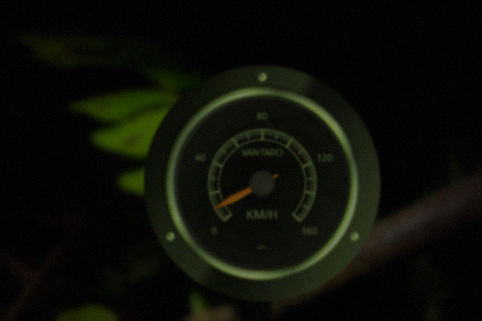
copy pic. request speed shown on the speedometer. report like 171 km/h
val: 10 km/h
